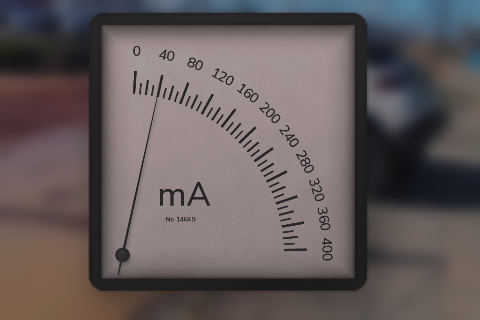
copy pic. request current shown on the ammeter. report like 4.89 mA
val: 40 mA
